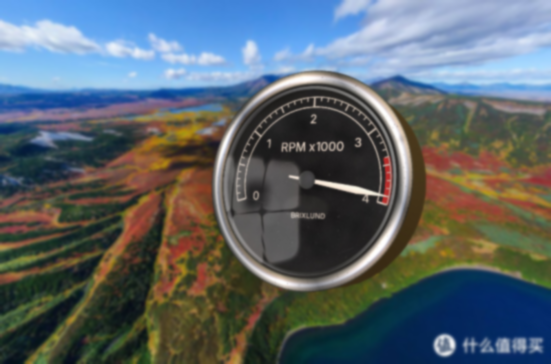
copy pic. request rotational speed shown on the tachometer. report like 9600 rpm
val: 3900 rpm
